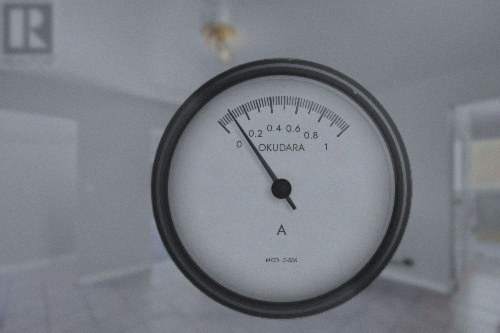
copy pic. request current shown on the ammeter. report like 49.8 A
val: 0.1 A
